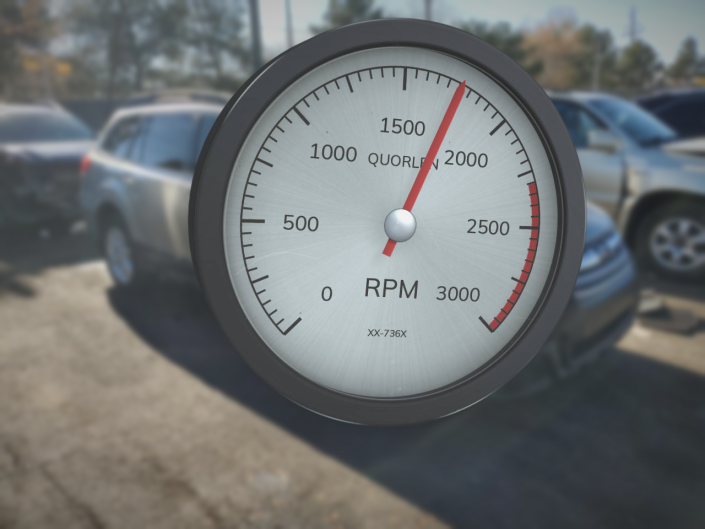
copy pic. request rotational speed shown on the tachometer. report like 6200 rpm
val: 1750 rpm
